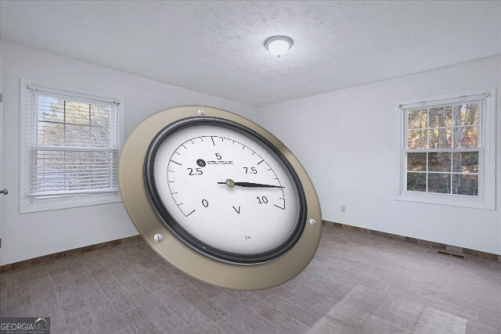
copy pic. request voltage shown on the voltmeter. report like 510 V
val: 9 V
